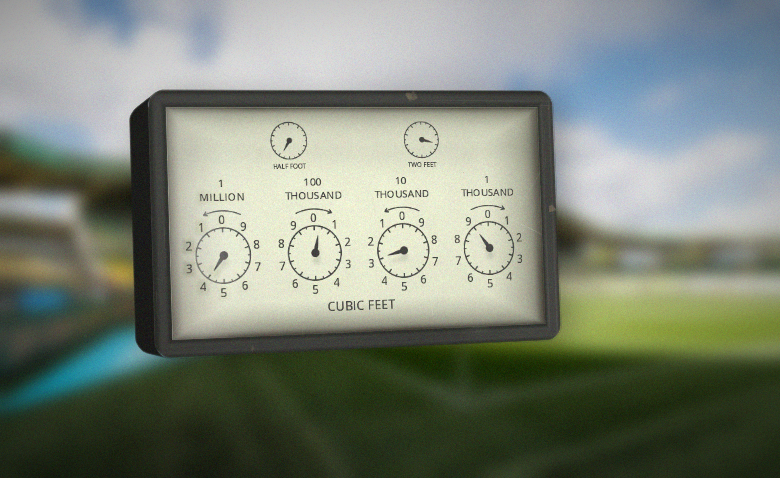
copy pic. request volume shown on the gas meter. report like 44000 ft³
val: 402900 ft³
